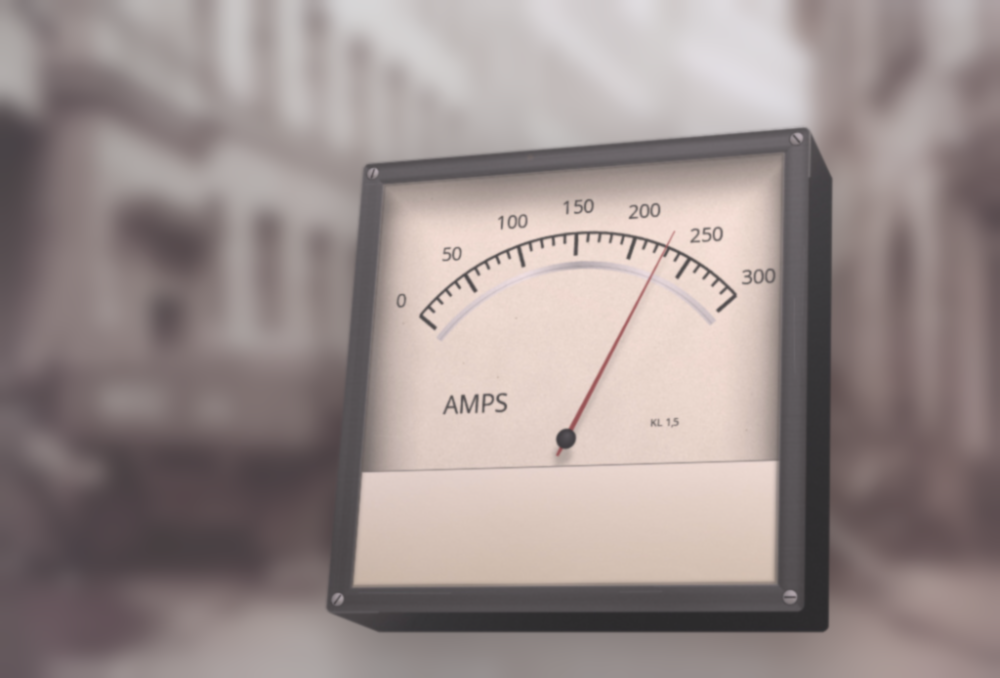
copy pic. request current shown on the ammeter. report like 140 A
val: 230 A
